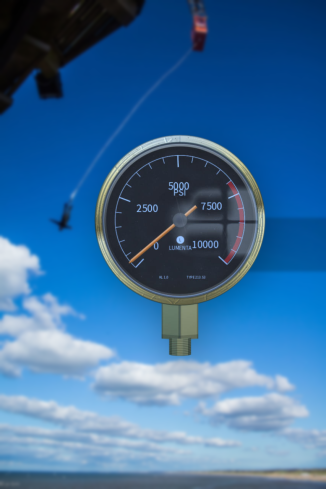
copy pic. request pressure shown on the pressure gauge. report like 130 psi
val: 250 psi
